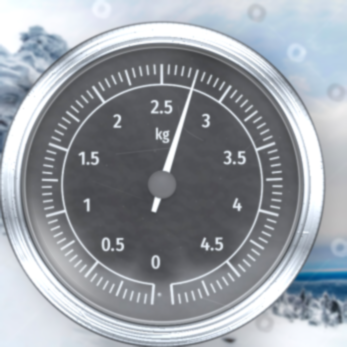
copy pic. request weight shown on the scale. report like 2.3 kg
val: 2.75 kg
